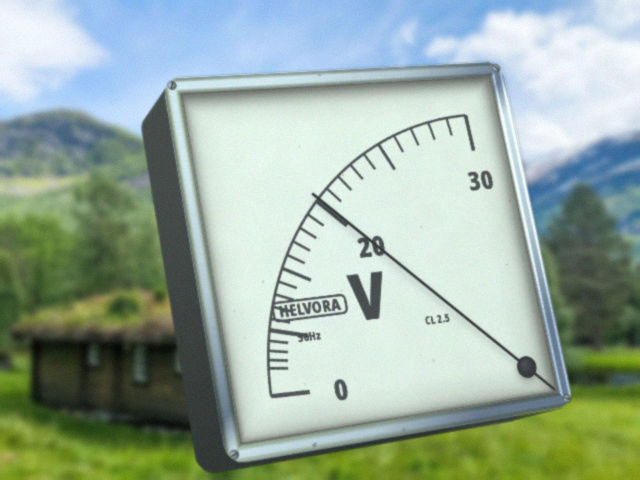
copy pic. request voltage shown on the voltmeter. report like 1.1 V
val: 20 V
